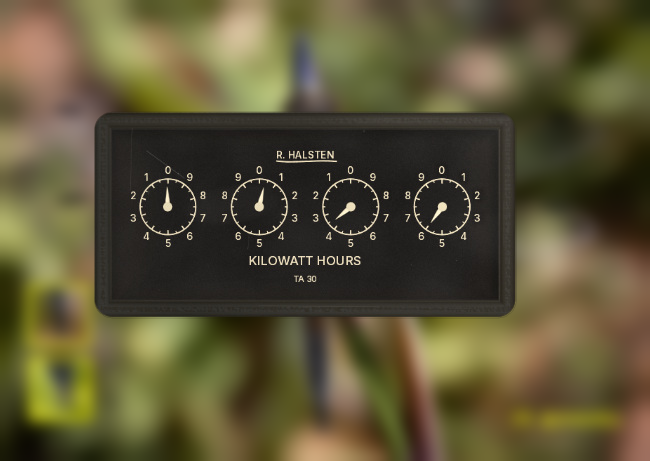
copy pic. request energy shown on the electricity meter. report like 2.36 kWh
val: 36 kWh
